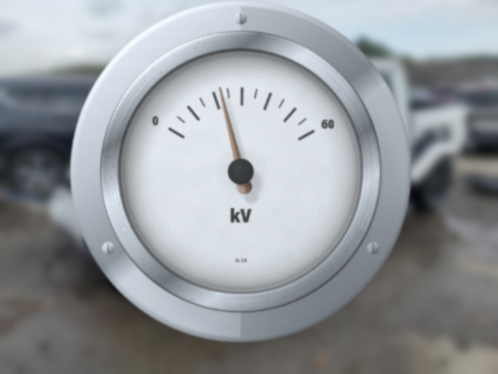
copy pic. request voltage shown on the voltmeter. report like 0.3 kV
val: 22.5 kV
